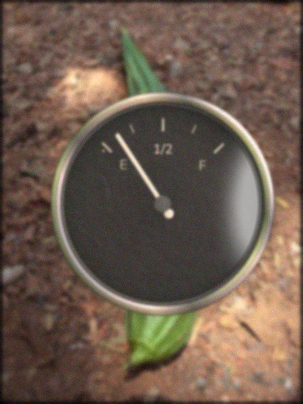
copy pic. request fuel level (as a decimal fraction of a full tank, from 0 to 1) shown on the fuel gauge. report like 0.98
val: 0.125
